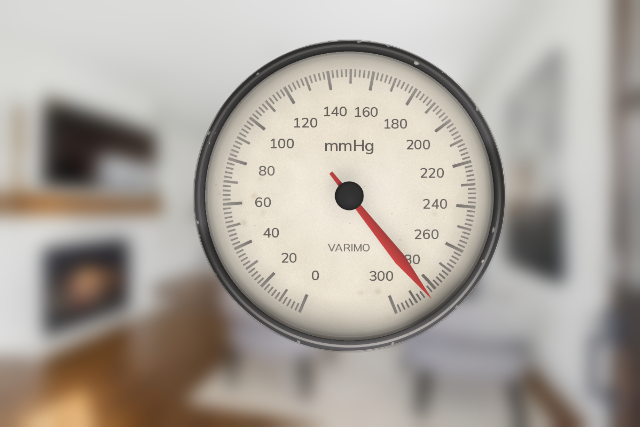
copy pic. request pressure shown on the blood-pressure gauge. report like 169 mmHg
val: 284 mmHg
